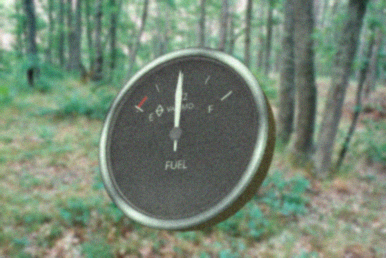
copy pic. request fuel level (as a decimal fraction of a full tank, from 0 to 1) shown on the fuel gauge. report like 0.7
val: 0.5
